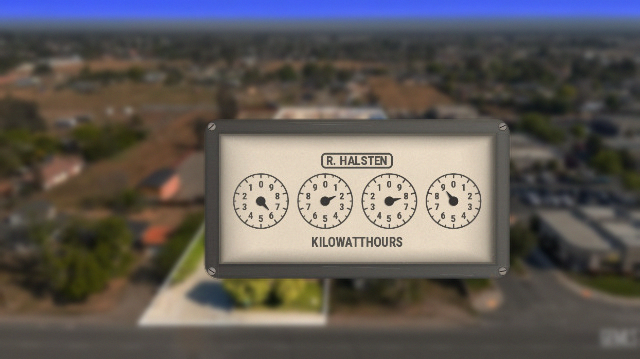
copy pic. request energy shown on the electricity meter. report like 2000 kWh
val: 6179 kWh
